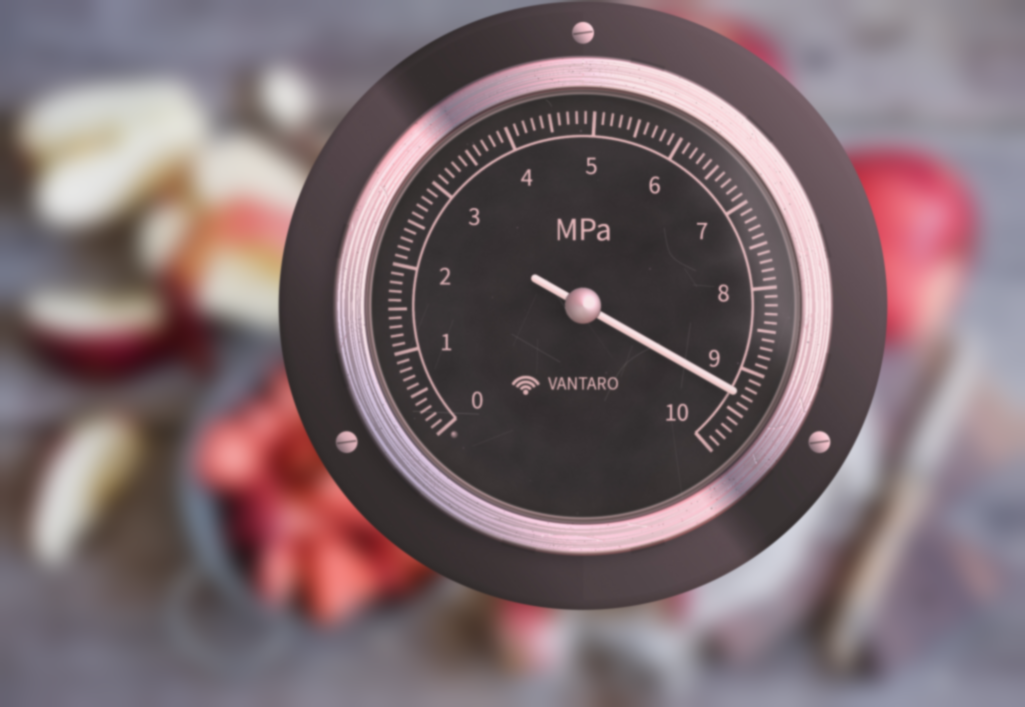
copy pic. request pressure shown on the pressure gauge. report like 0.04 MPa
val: 9.3 MPa
